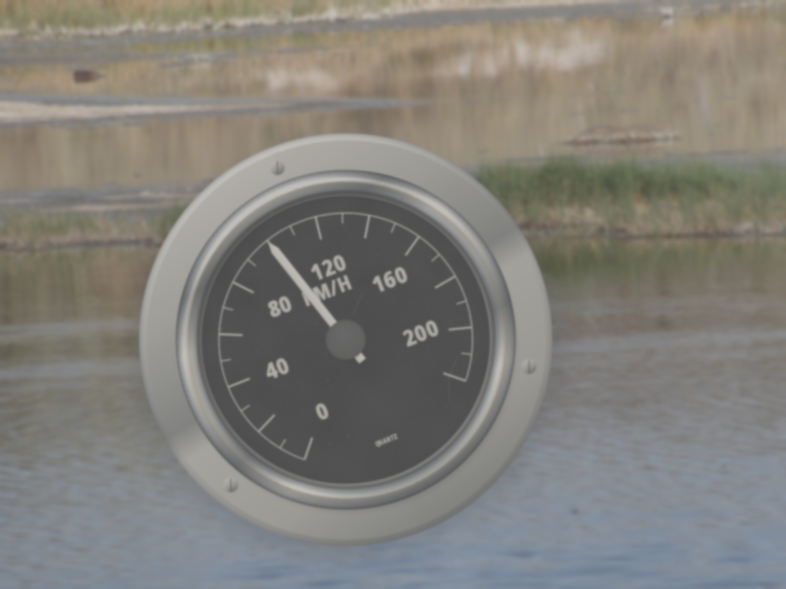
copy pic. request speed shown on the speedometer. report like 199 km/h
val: 100 km/h
